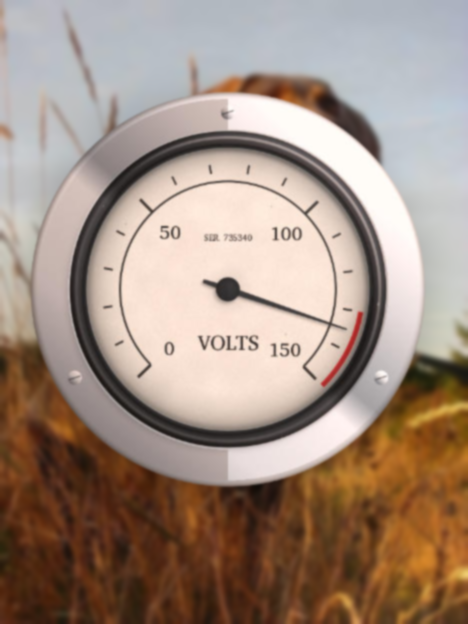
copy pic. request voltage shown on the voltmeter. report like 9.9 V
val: 135 V
